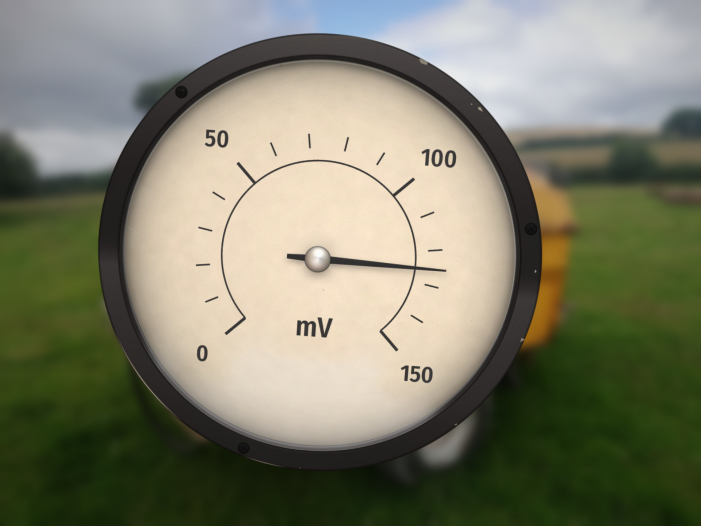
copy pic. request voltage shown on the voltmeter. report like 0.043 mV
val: 125 mV
